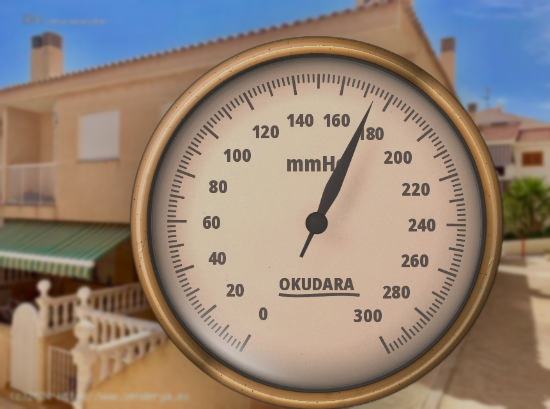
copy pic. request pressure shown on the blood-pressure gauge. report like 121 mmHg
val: 174 mmHg
